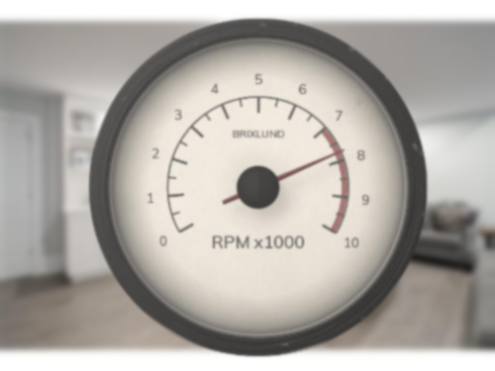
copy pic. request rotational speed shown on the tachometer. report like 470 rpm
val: 7750 rpm
